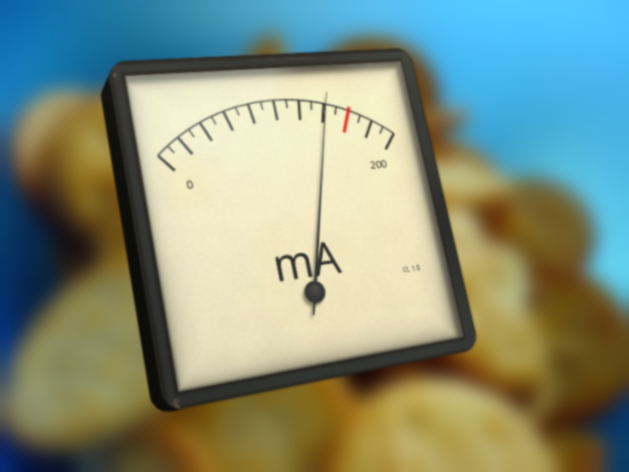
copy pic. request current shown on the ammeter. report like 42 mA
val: 140 mA
